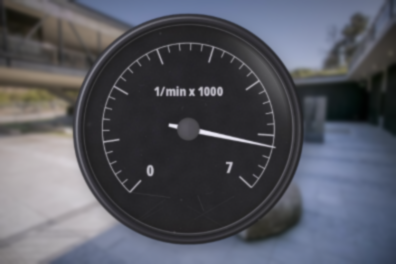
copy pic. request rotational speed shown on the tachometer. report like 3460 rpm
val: 6200 rpm
